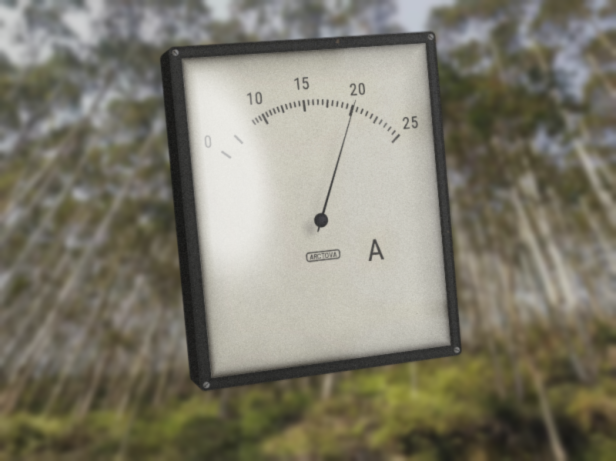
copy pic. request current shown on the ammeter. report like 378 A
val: 20 A
